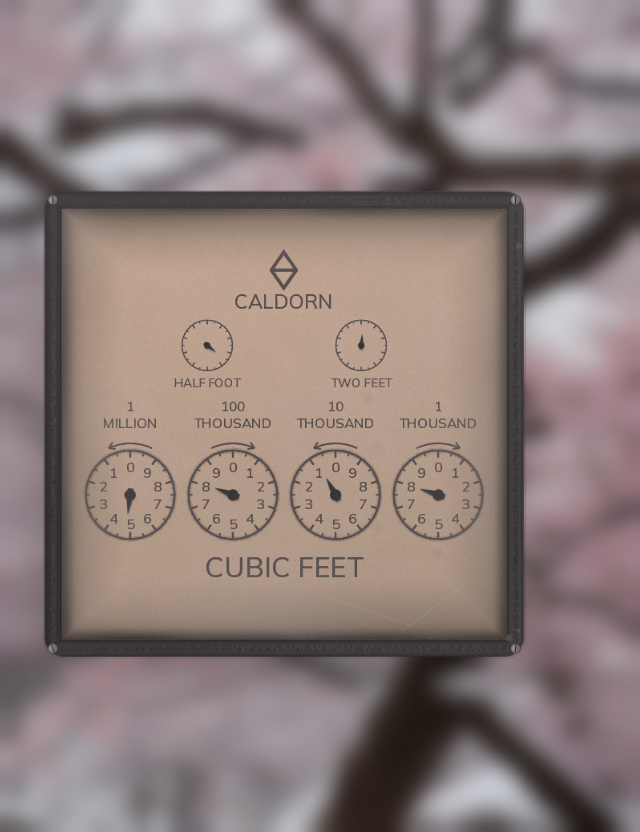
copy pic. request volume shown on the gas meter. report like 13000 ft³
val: 480800 ft³
